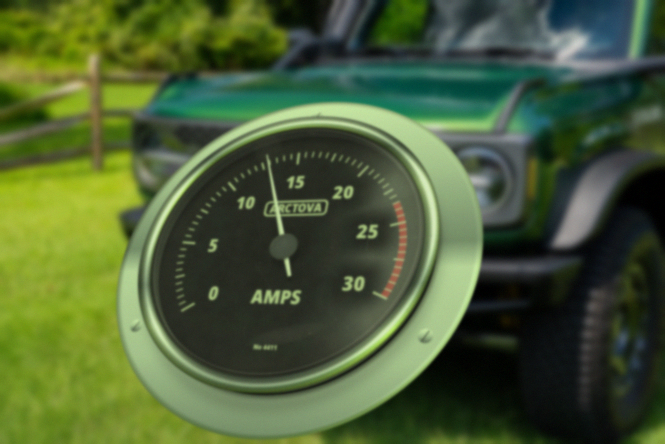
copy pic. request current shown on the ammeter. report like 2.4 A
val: 13 A
